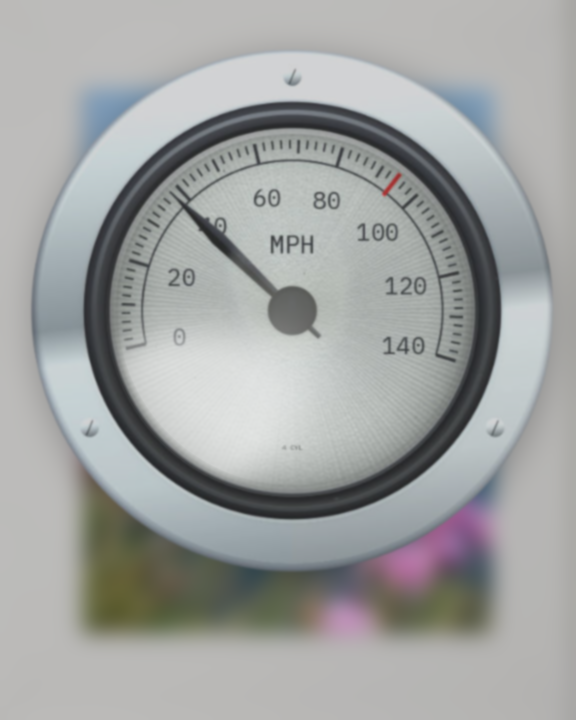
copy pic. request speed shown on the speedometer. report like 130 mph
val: 38 mph
